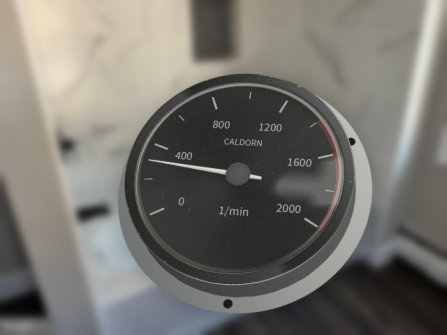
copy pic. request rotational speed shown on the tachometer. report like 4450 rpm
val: 300 rpm
